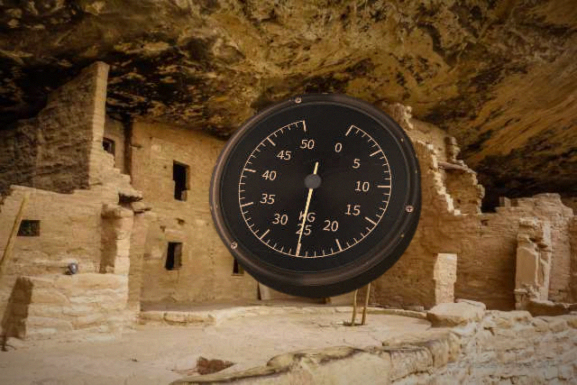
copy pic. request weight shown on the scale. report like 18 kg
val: 25 kg
